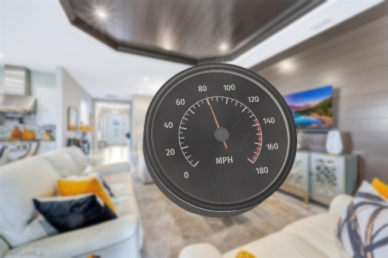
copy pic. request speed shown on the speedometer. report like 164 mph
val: 80 mph
